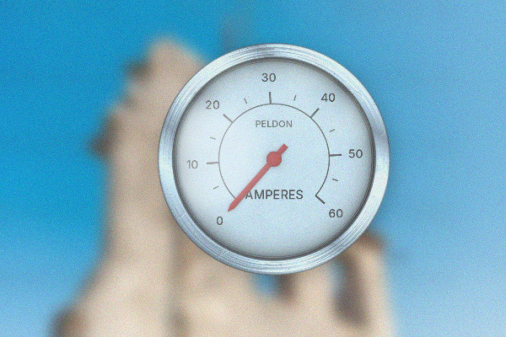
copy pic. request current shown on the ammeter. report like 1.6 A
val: 0 A
